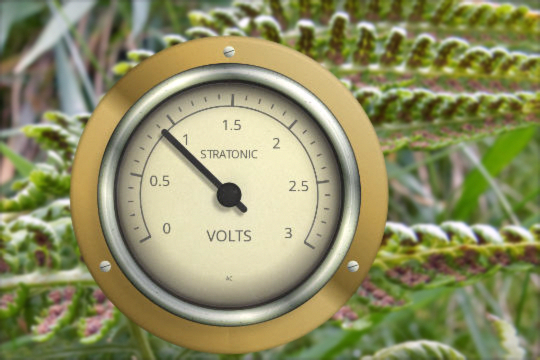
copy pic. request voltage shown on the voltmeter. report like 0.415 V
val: 0.9 V
